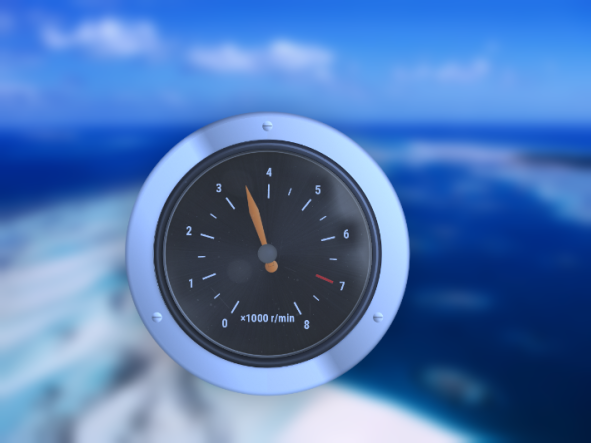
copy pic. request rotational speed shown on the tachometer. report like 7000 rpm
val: 3500 rpm
